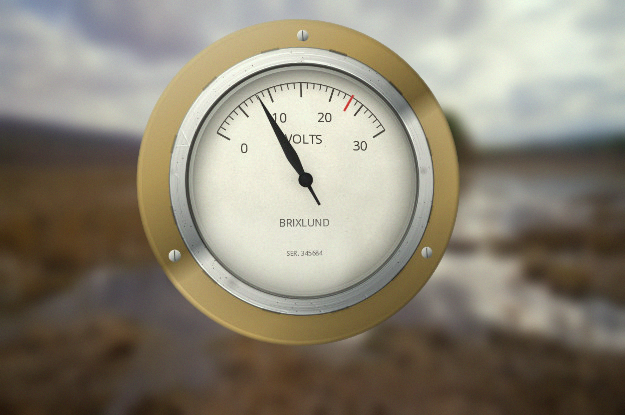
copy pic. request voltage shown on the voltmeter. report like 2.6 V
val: 8 V
